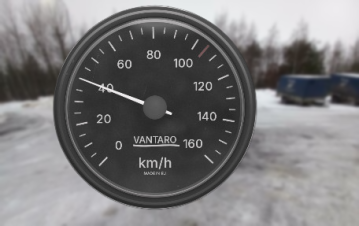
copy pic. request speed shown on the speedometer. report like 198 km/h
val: 40 km/h
